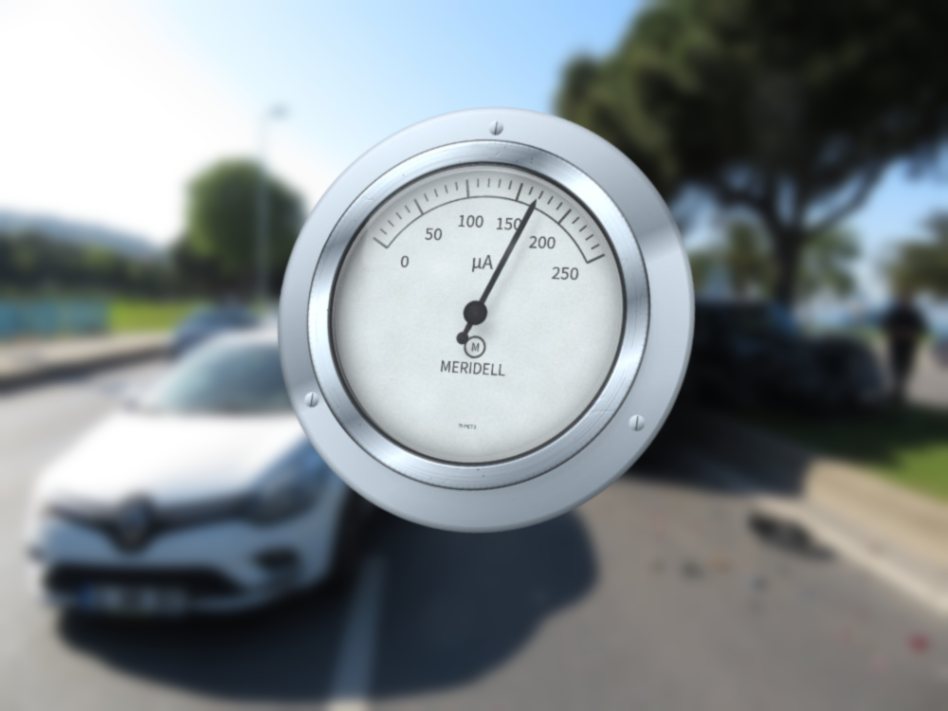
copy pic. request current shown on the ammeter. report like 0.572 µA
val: 170 µA
